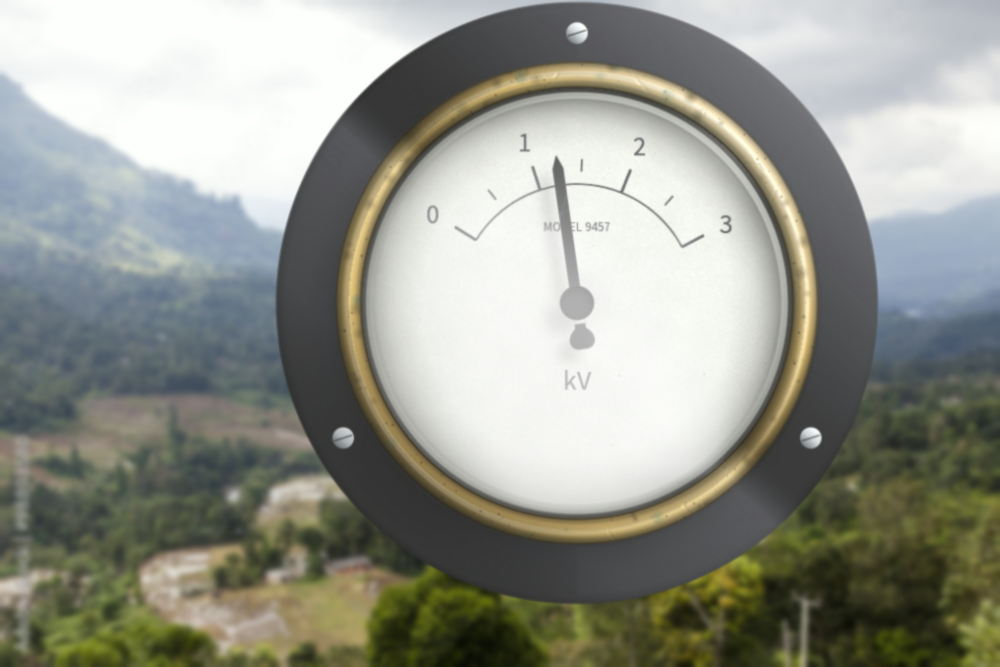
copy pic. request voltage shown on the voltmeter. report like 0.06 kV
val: 1.25 kV
